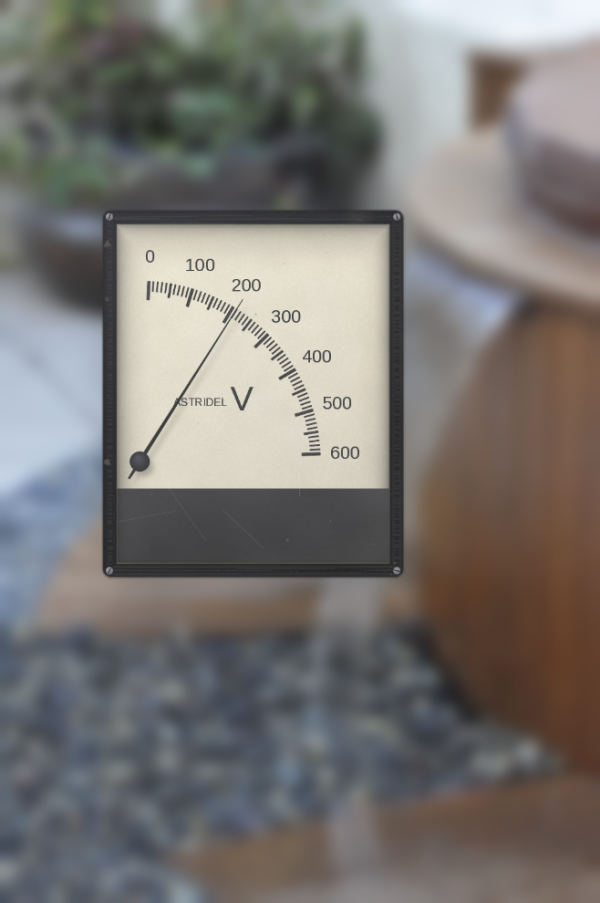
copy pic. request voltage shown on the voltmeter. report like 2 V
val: 210 V
